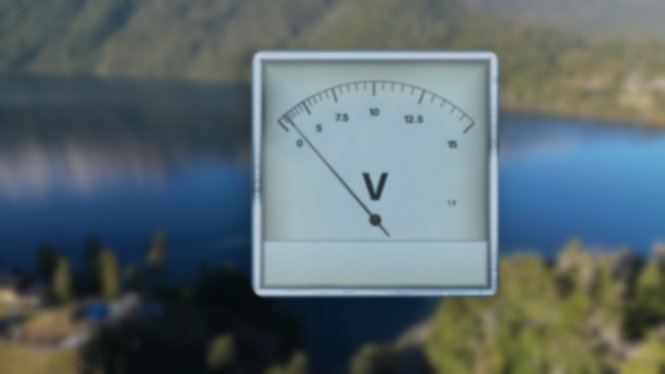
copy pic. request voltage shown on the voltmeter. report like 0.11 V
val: 2.5 V
